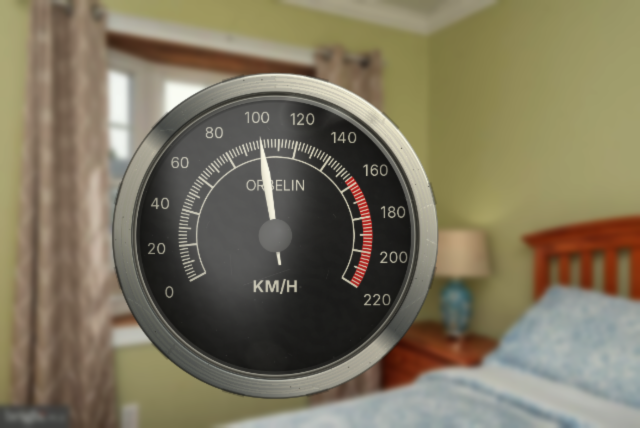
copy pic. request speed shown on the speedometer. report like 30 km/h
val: 100 km/h
